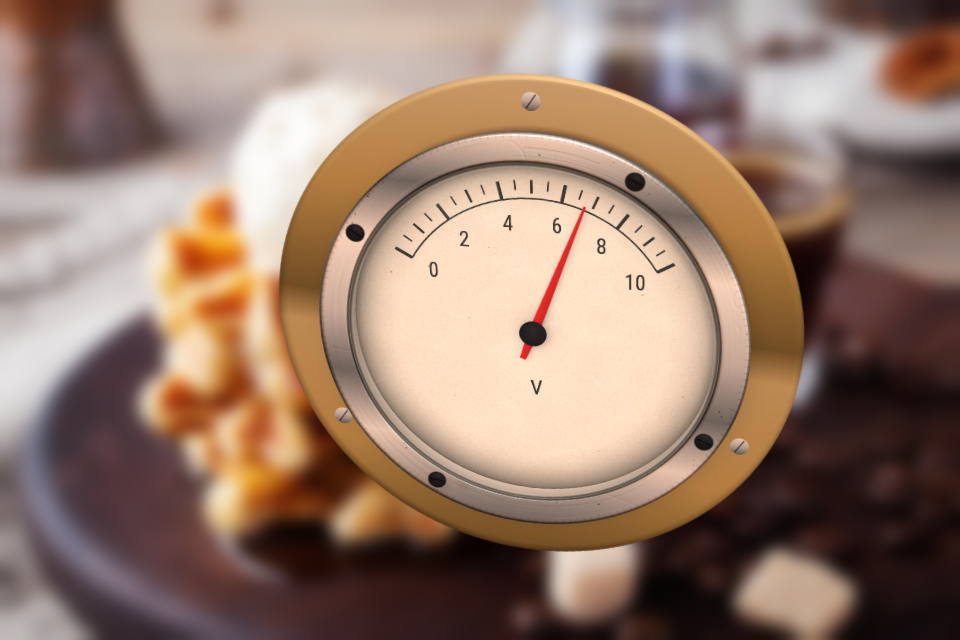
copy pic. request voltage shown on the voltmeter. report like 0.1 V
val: 6.75 V
